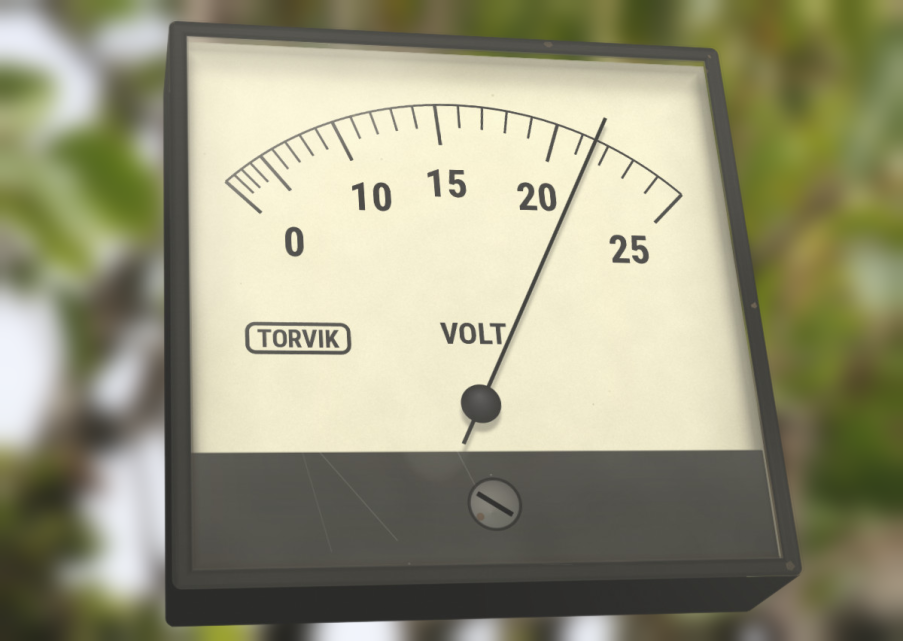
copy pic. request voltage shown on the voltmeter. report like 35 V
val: 21.5 V
